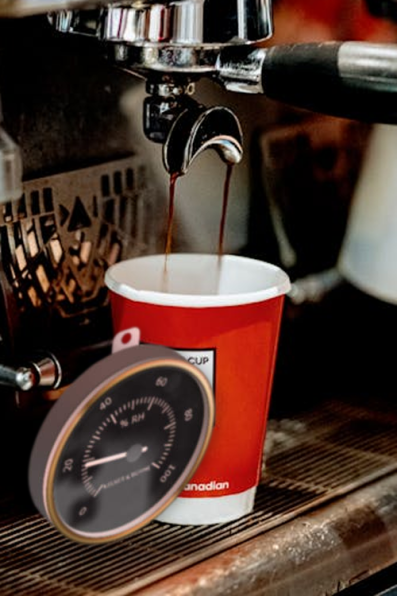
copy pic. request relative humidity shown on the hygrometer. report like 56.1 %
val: 20 %
